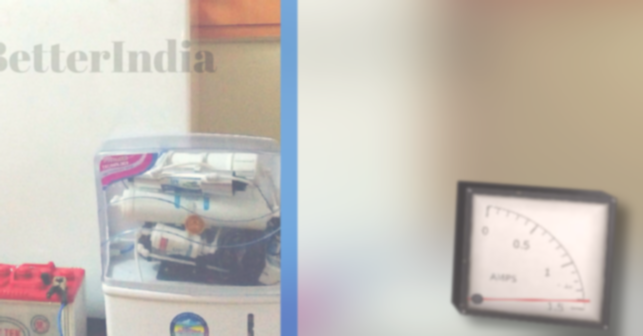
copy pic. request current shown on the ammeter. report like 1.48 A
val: 1.4 A
